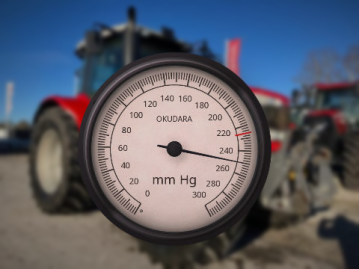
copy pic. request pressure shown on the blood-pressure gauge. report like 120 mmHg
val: 250 mmHg
